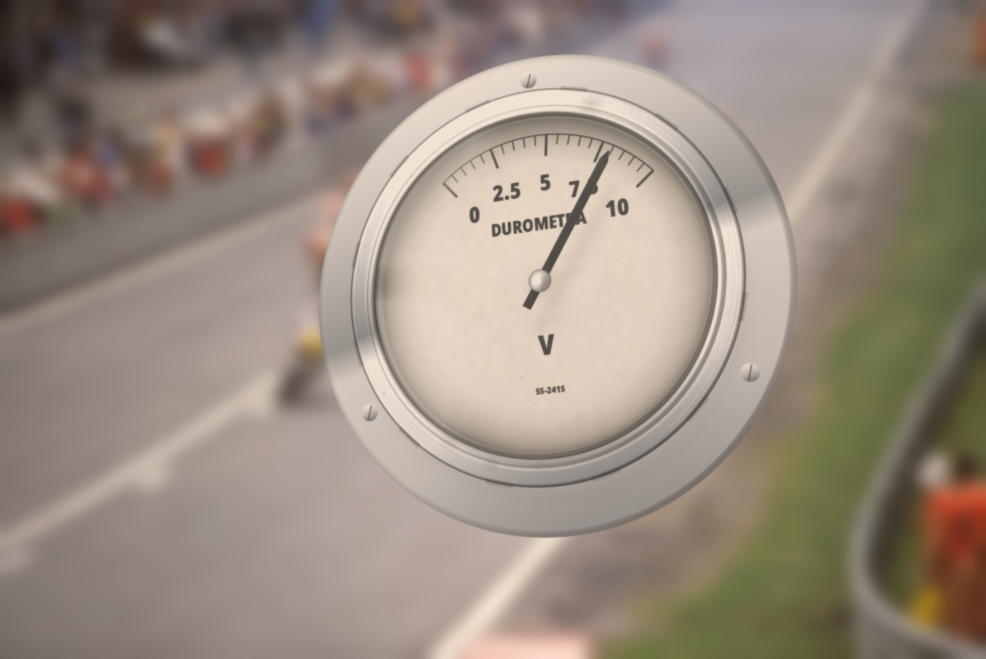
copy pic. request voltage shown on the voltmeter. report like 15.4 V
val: 8 V
